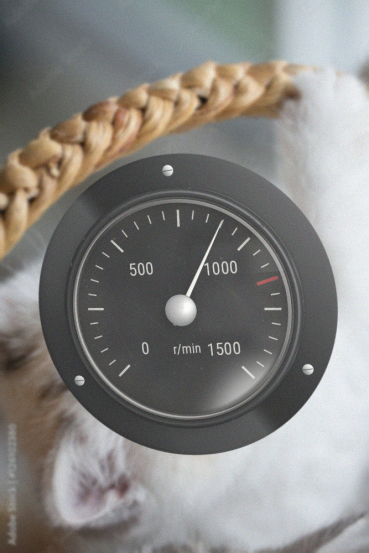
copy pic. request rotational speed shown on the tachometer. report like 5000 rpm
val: 900 rpm
